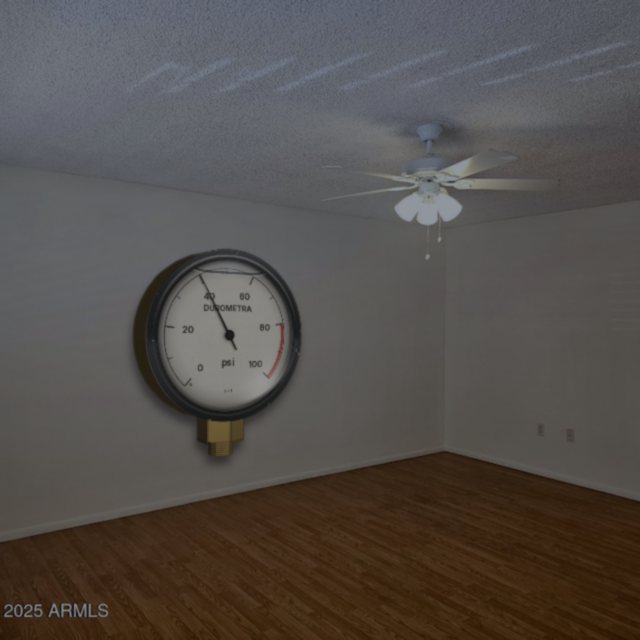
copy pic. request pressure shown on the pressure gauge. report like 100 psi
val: 40 psi
